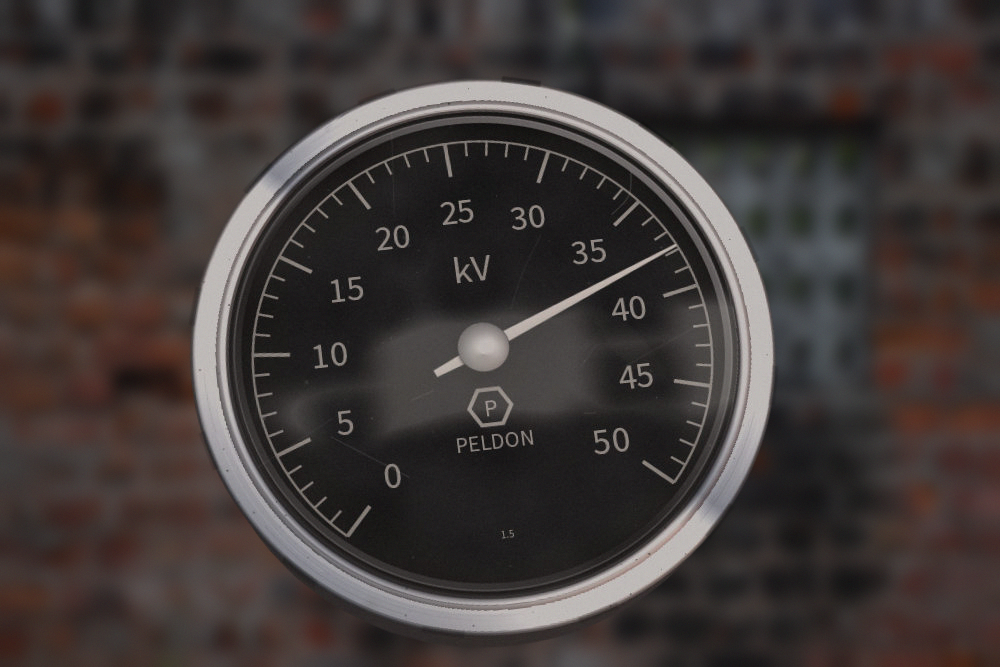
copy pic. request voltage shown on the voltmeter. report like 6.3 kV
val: 38 kV
